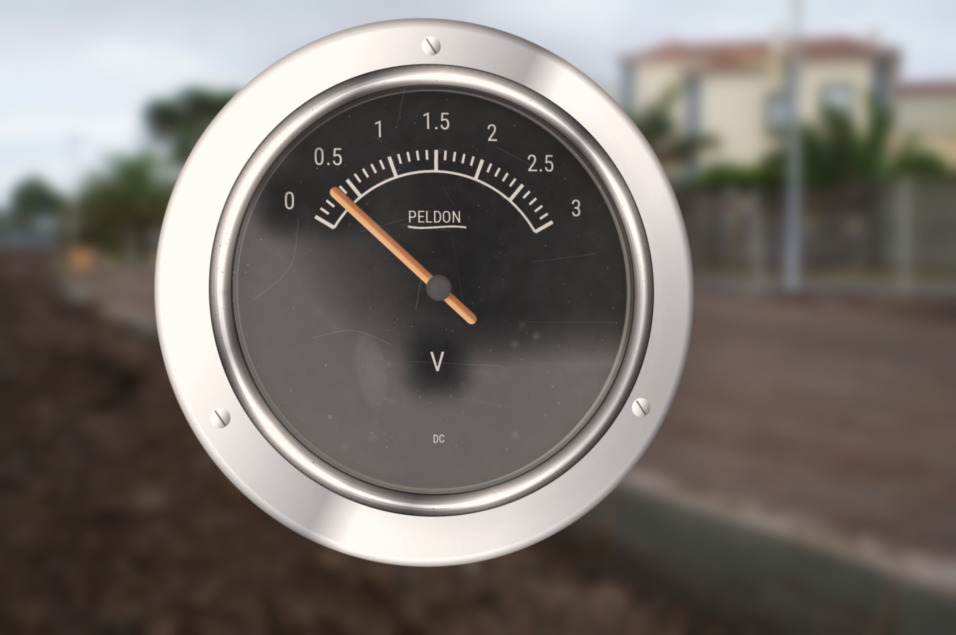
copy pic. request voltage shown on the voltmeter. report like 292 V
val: 0.3 V
